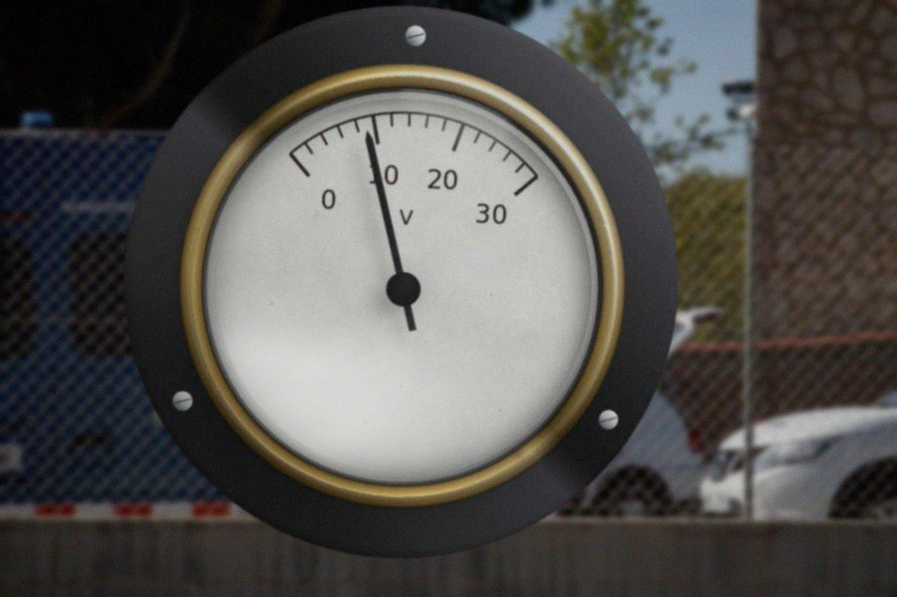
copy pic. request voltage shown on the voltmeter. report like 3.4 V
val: 9 V
